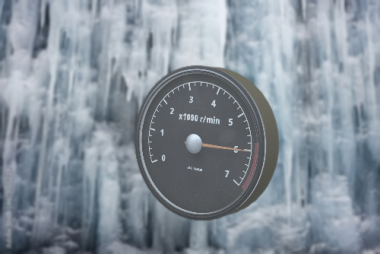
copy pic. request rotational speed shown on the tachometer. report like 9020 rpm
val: 6000 rpm
